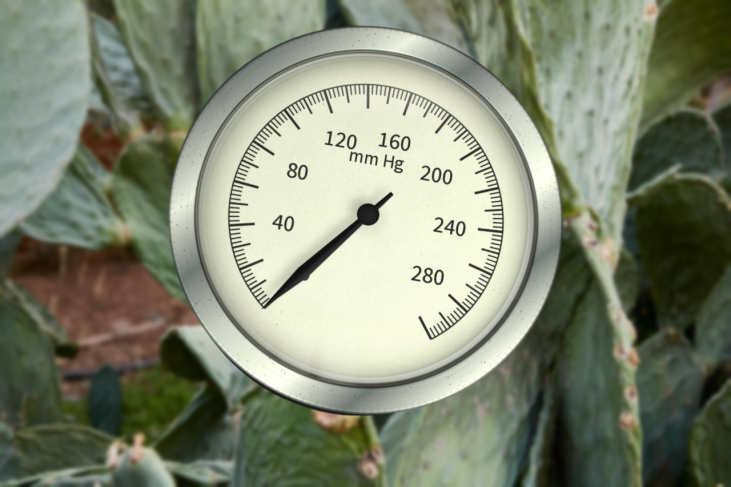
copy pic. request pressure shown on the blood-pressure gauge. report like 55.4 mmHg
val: 0 mmHg
